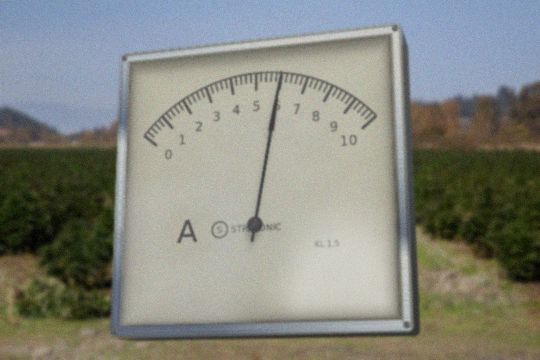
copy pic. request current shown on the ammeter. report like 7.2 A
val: 6 A
